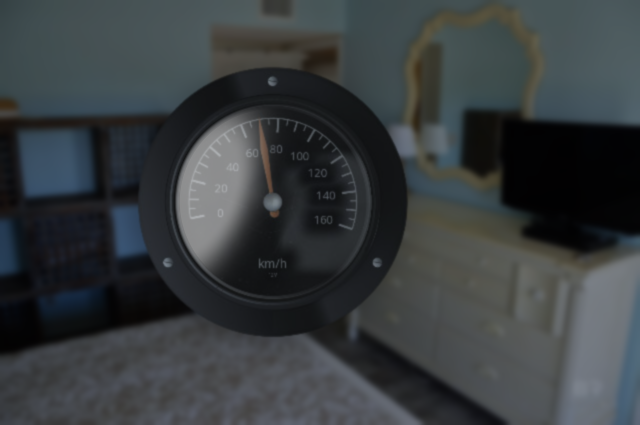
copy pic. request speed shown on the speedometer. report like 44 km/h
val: 70 km/h
